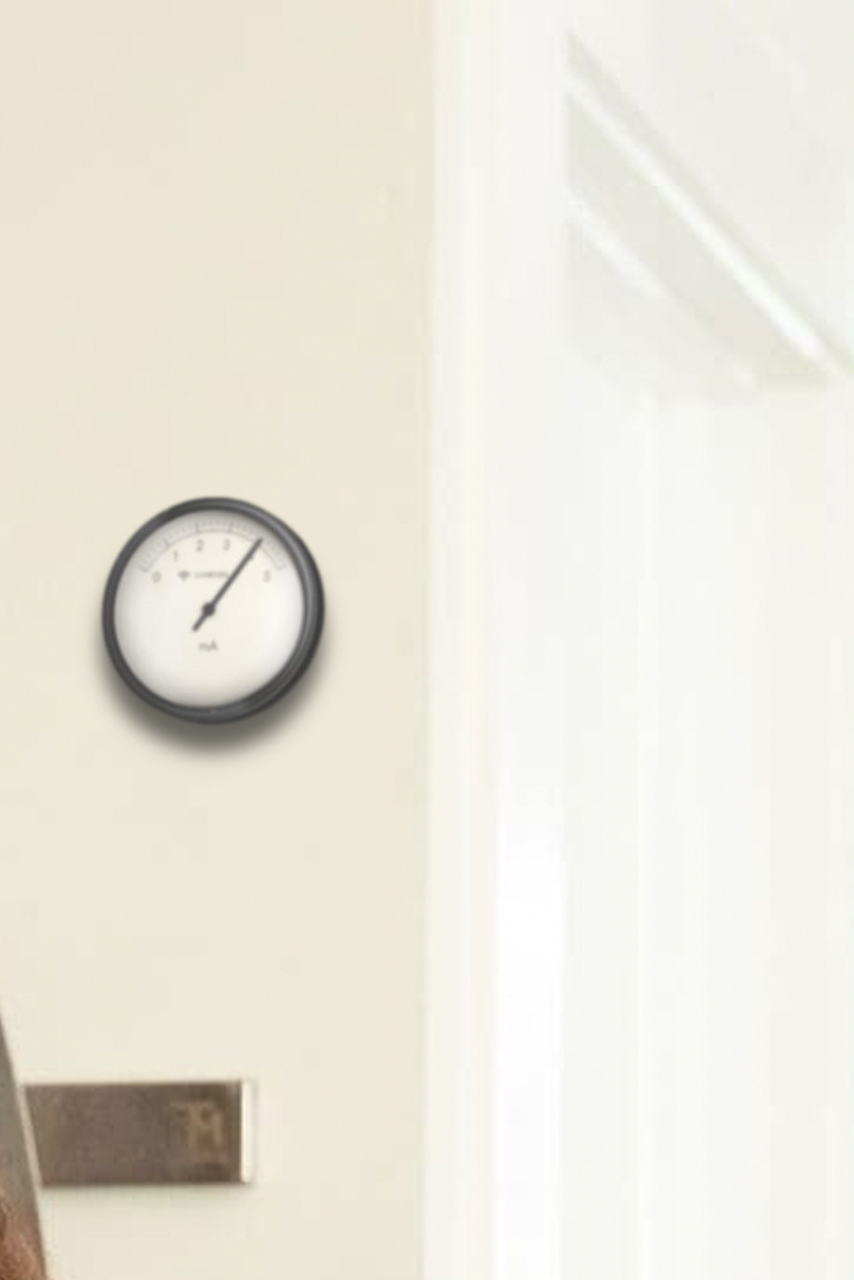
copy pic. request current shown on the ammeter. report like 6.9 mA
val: 4 mA
